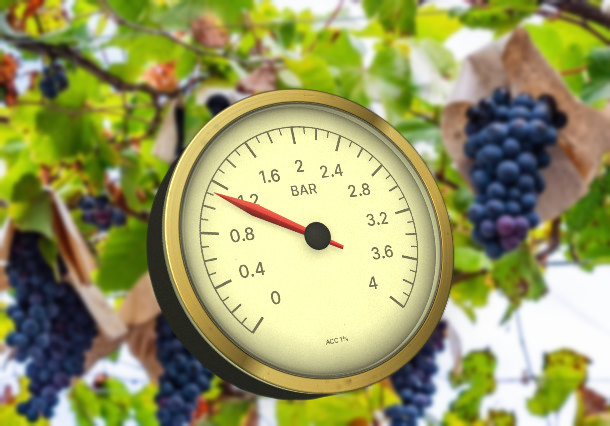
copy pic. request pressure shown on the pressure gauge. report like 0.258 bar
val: 1.1 bar
